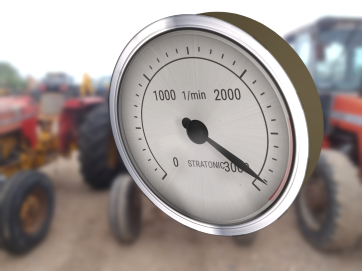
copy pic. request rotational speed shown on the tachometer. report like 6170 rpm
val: 2900 rpm
